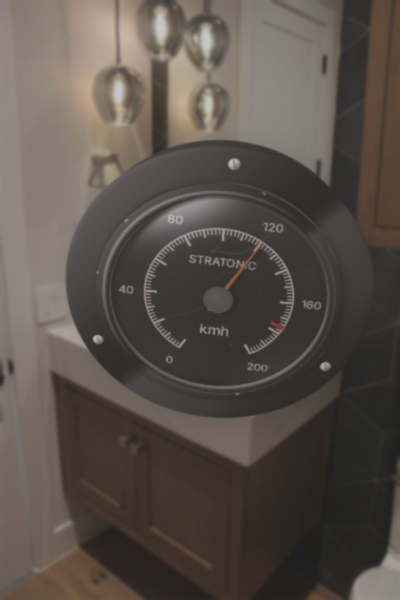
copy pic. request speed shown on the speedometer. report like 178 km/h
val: 120 km/h
